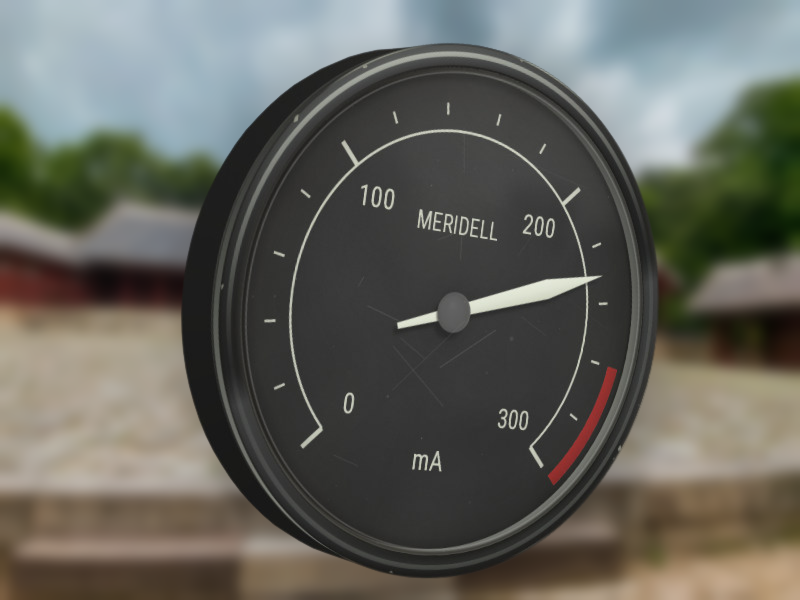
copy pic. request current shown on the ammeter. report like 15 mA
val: 230 mA
